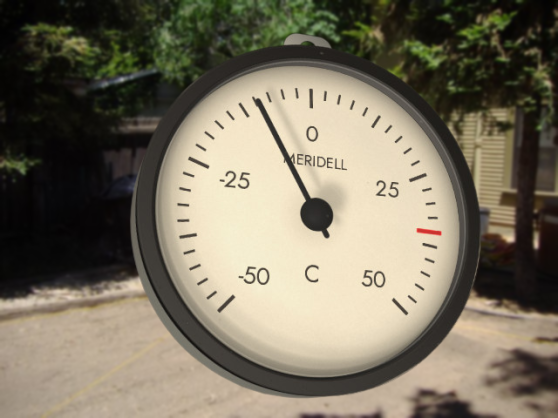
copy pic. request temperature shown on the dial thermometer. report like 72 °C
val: -10 °C
